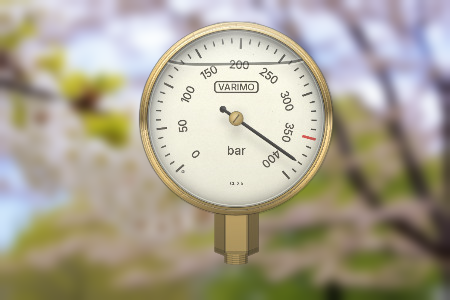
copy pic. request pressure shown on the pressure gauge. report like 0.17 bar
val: 380 bar
